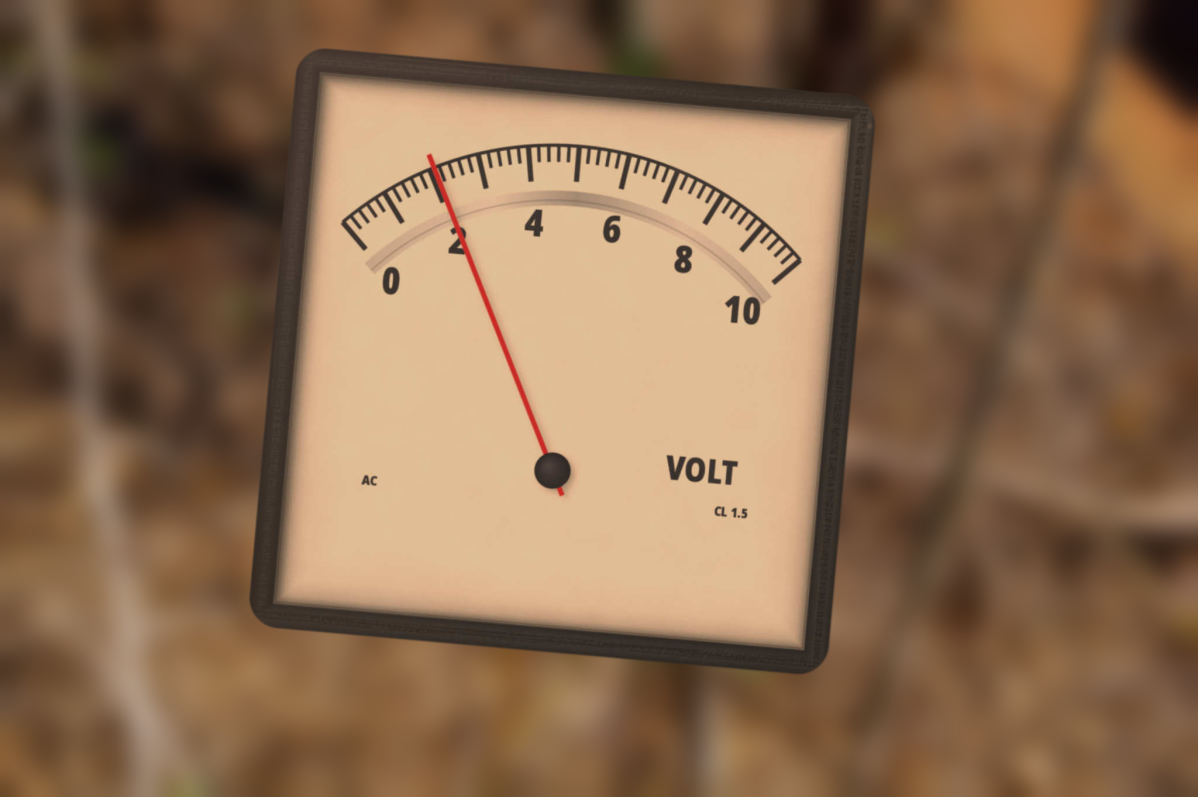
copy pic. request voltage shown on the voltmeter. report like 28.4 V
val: 2.1 V
